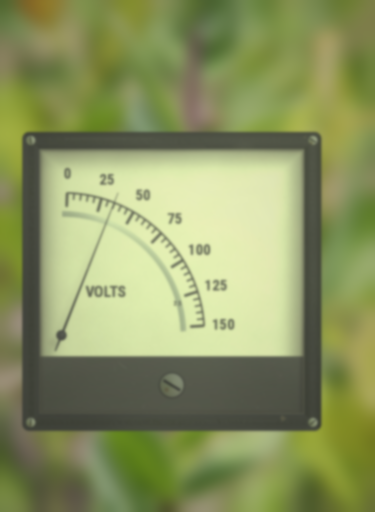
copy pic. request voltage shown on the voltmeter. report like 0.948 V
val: 35 V
